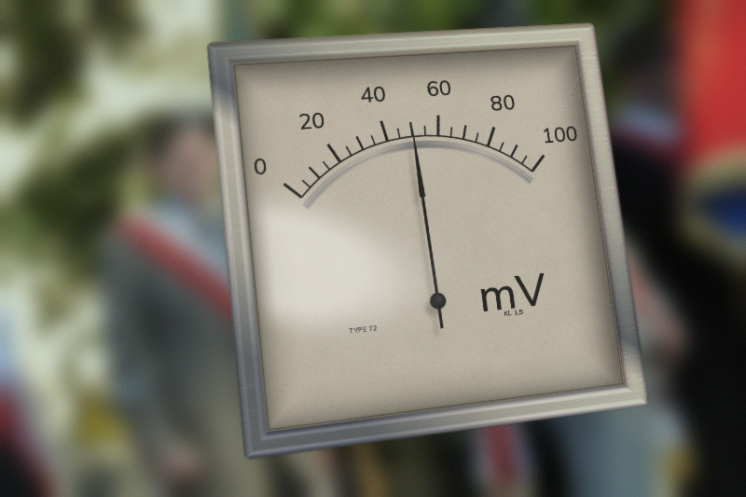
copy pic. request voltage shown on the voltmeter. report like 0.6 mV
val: 50 mV
